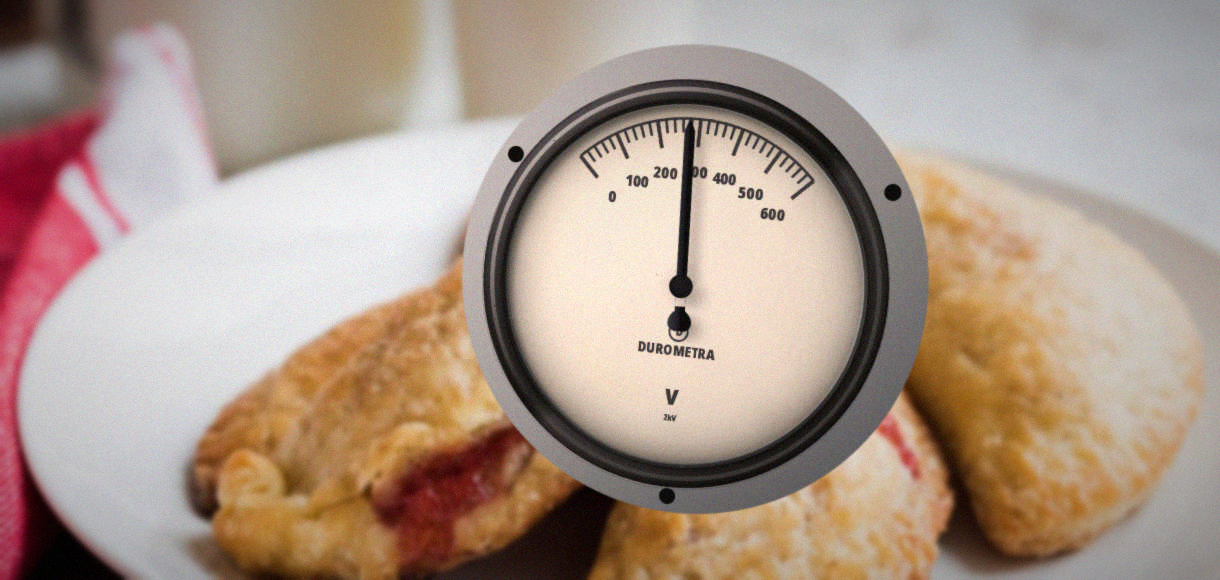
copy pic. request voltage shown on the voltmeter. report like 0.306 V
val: 280 V
